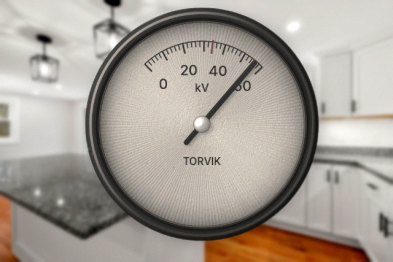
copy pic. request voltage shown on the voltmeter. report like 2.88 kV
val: 56 kV
